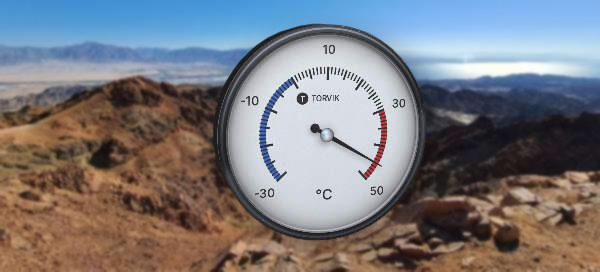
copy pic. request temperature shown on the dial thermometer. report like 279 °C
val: 45 °C
